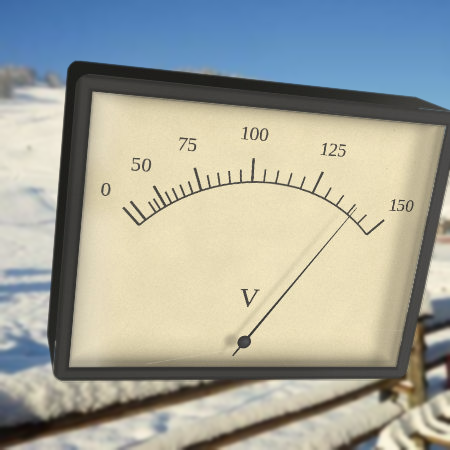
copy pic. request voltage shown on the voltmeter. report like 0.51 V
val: 140 V
